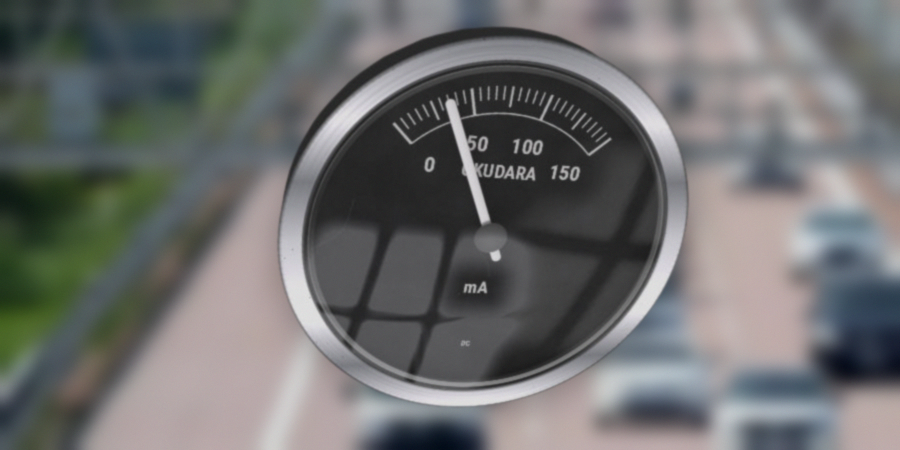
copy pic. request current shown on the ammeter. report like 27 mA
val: 35 mA
